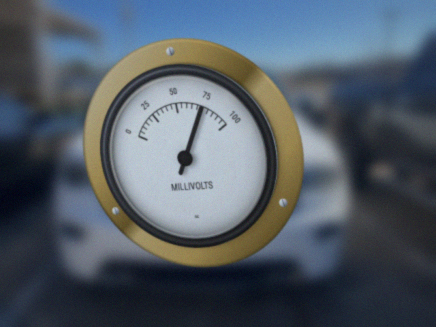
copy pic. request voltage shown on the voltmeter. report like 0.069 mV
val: 75 mV
